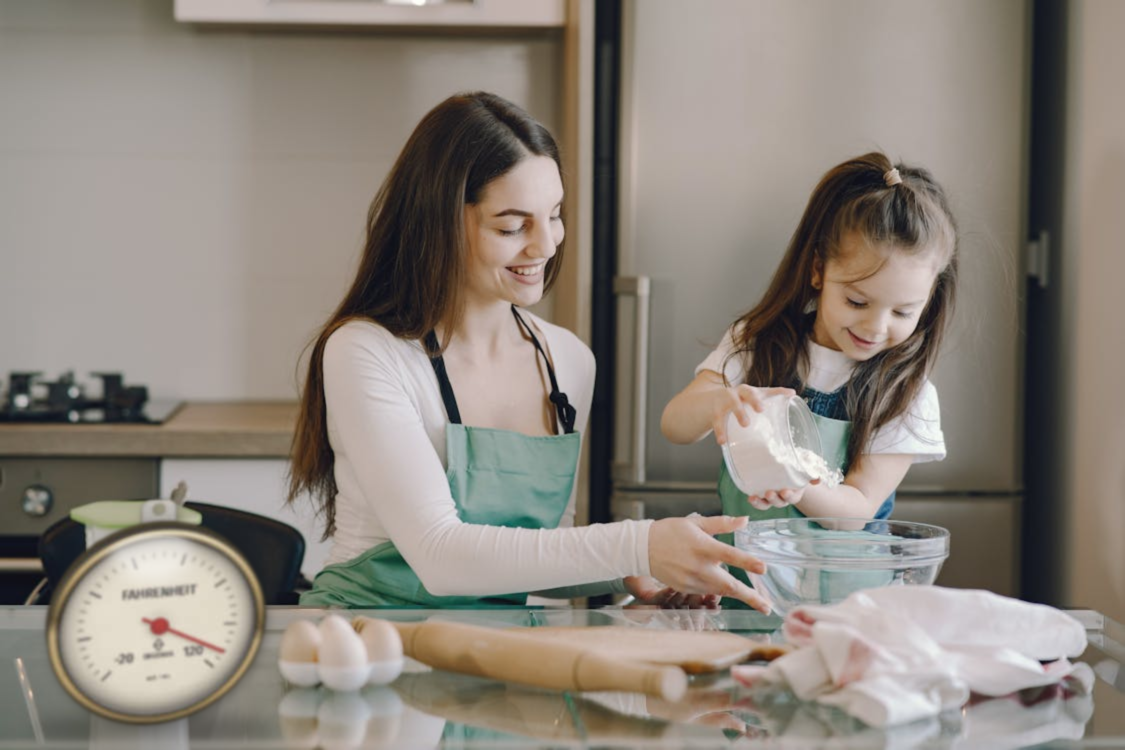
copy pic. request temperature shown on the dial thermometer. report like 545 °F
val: 112 °F
